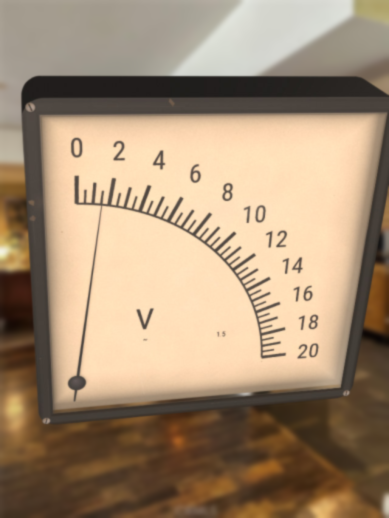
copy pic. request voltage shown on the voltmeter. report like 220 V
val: 1.5 V
